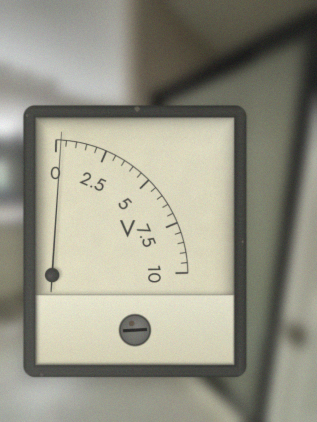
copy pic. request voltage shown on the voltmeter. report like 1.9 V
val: 0.25 V
